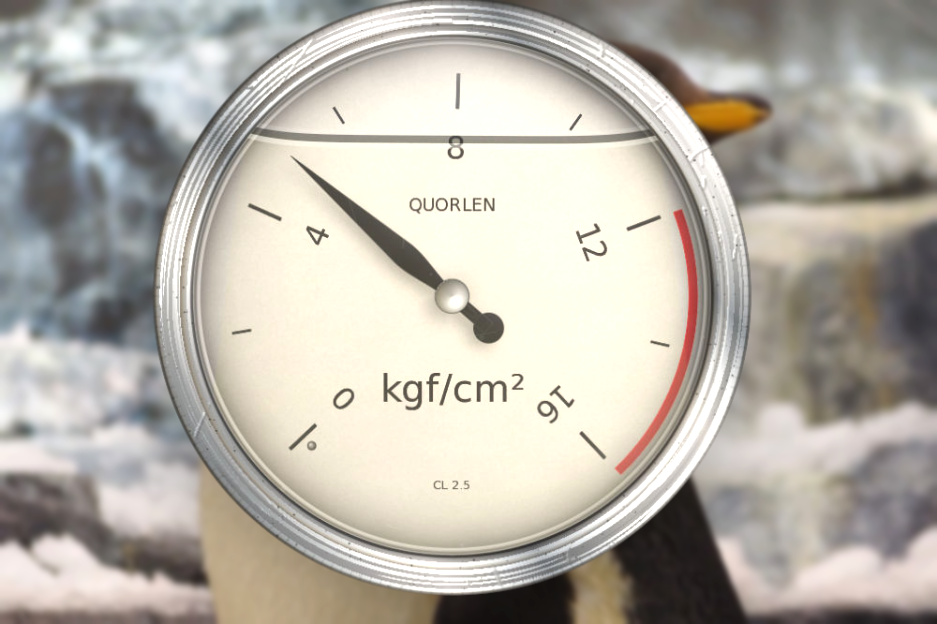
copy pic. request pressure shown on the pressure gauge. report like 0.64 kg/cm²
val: 5 kg/cm²
